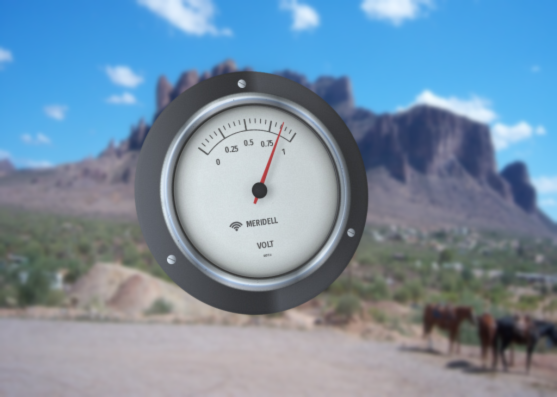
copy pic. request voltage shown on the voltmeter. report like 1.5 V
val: 0.85 V
